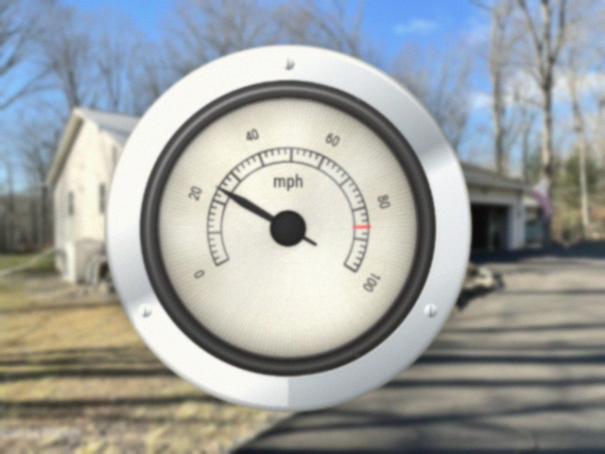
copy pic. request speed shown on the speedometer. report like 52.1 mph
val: 24 mph
